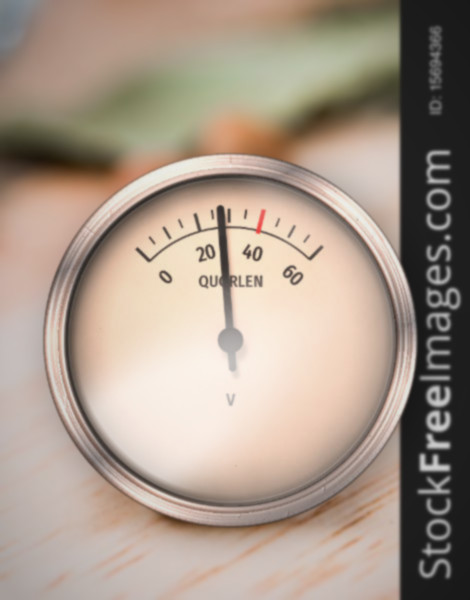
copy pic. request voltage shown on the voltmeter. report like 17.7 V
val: 27.5 V
